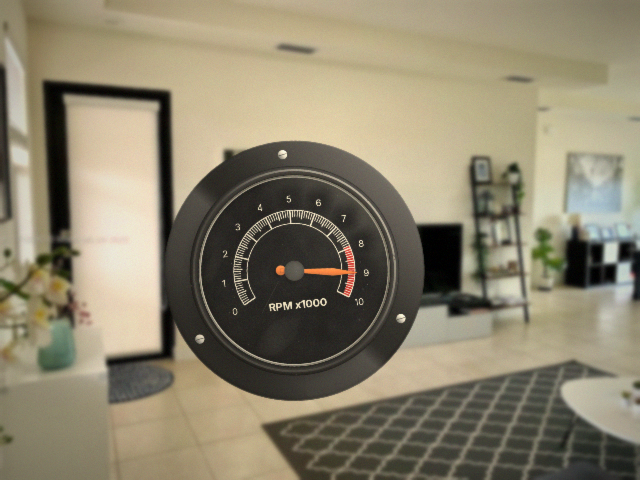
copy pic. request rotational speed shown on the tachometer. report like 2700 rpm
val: 9000 rpm
